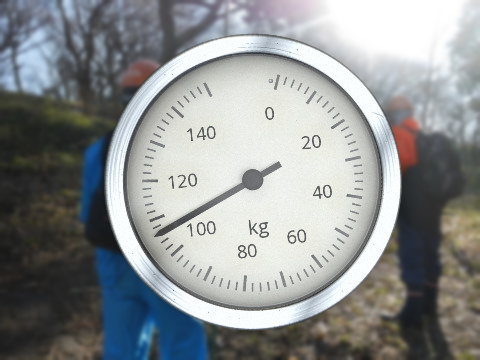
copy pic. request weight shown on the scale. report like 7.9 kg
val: 106 kg
